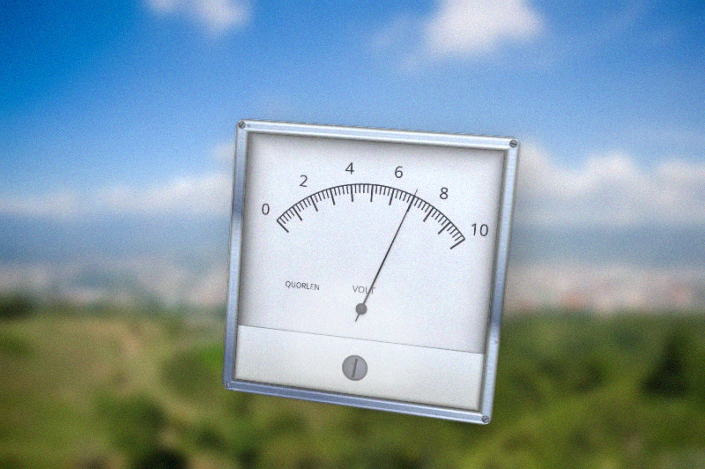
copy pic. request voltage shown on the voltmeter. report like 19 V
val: 7 V
